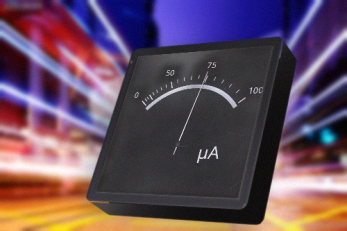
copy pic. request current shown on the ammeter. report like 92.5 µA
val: 75 µA
